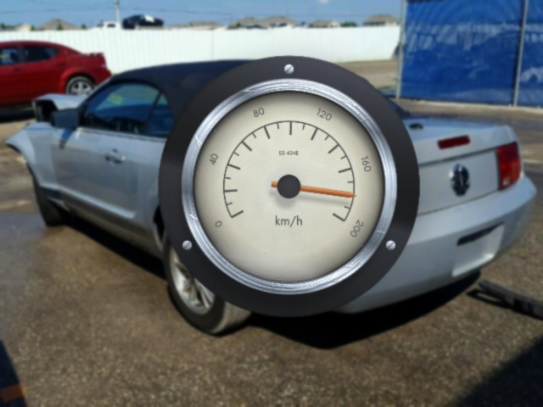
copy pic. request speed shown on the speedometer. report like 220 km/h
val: 180 km/h
